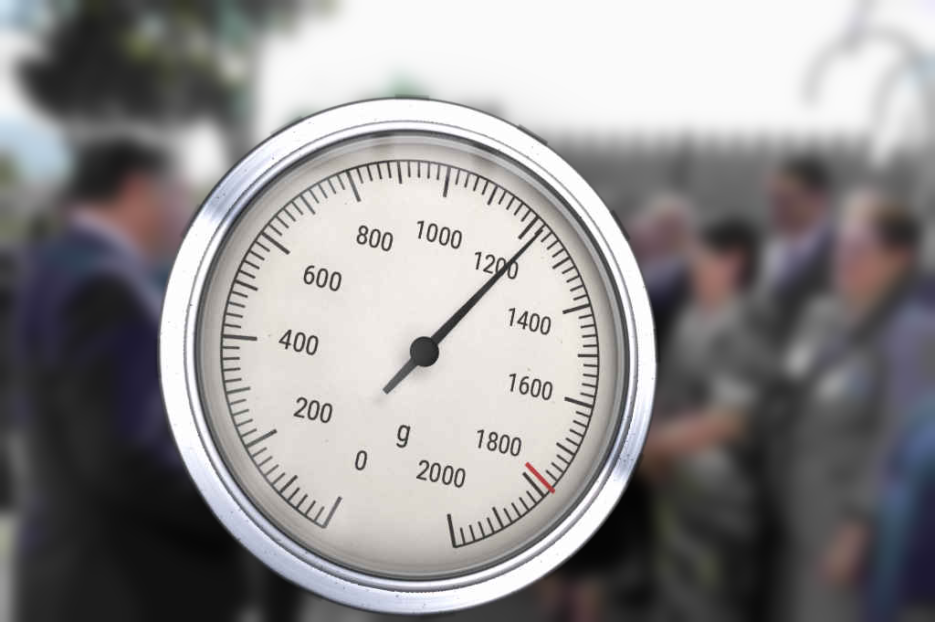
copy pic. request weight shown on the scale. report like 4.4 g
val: 1220 g
